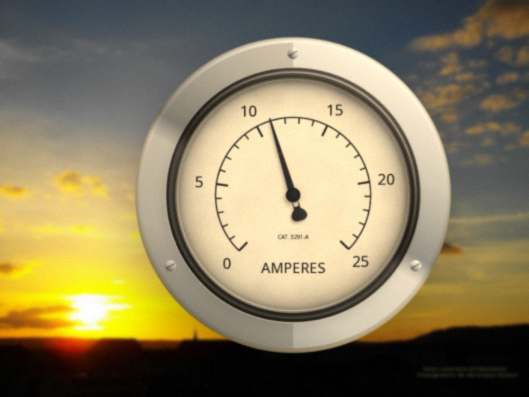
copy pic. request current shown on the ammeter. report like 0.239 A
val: 11 A
